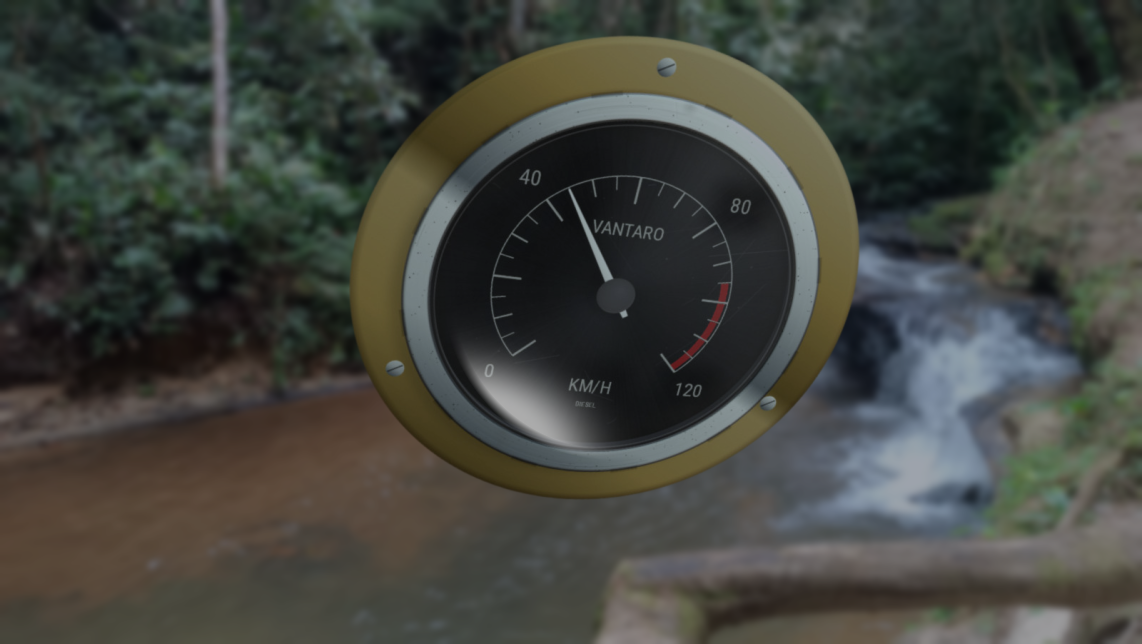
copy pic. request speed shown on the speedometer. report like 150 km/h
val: 45 km/h
